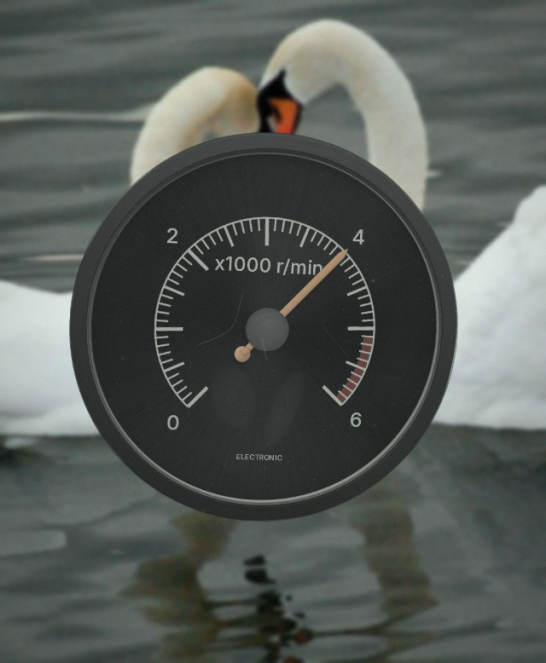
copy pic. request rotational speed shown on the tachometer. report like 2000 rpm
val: 4000 rpm
